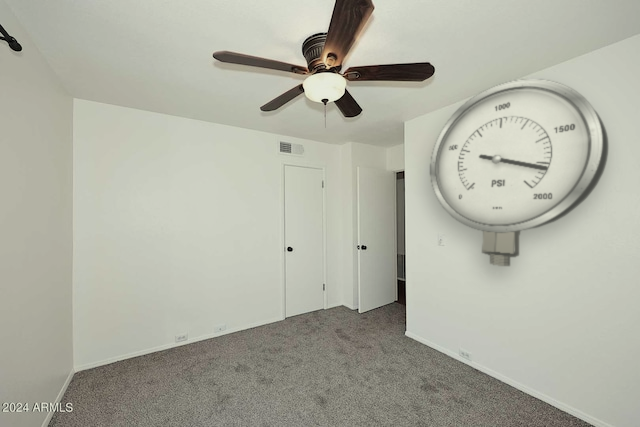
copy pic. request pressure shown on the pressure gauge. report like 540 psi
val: 1800 psi
